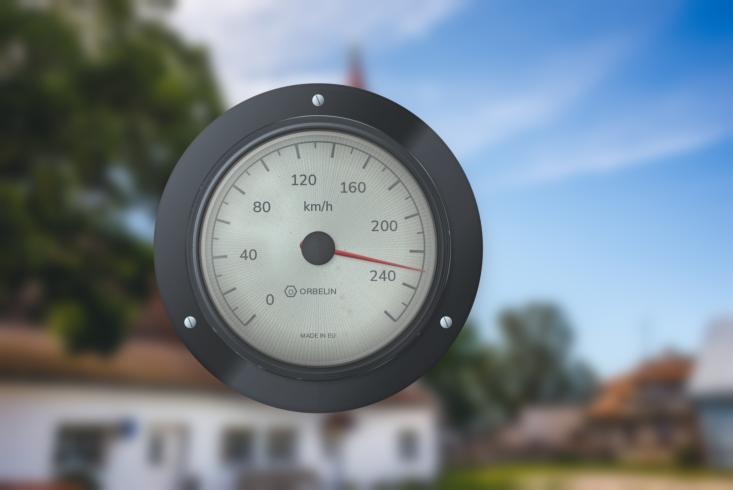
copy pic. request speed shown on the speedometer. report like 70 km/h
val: 230 km/h
